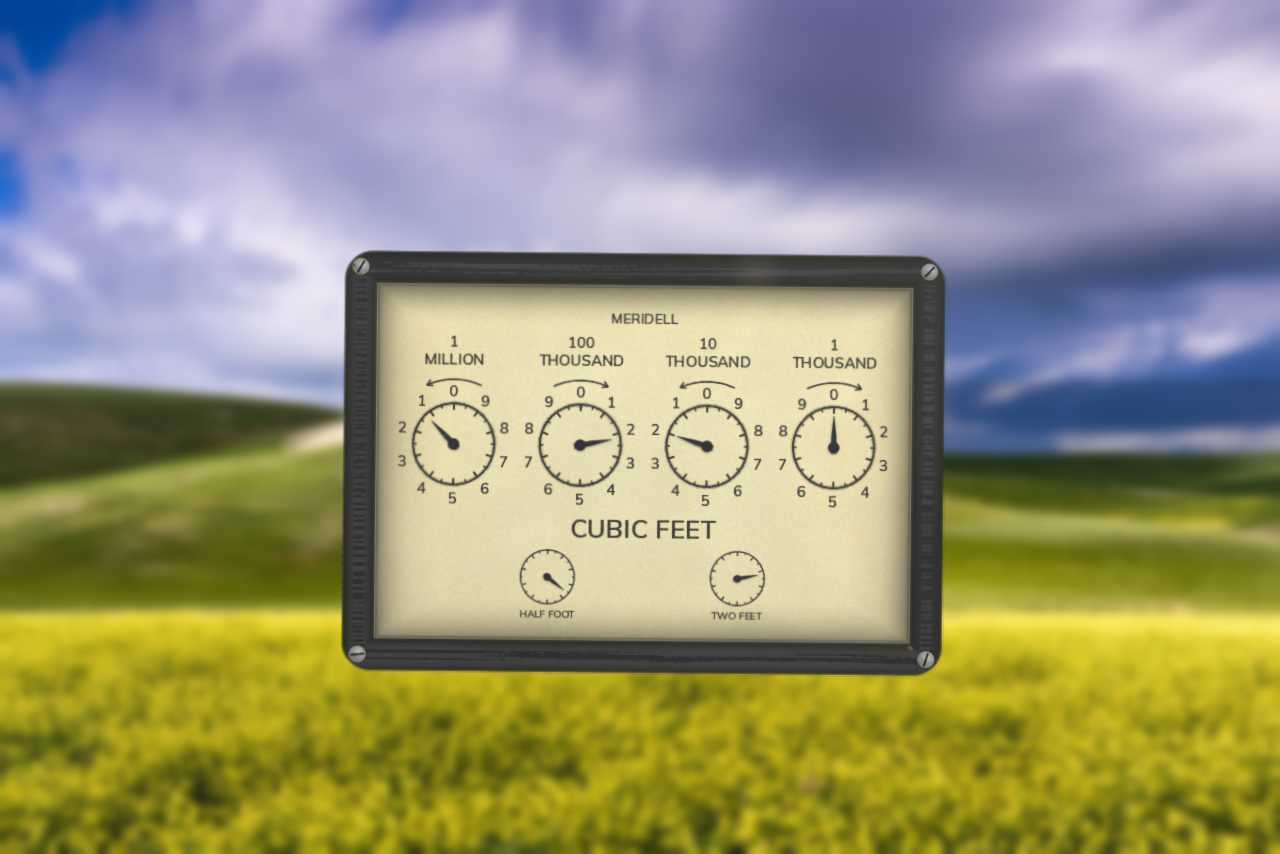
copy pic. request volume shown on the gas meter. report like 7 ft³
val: 122000 ft³
